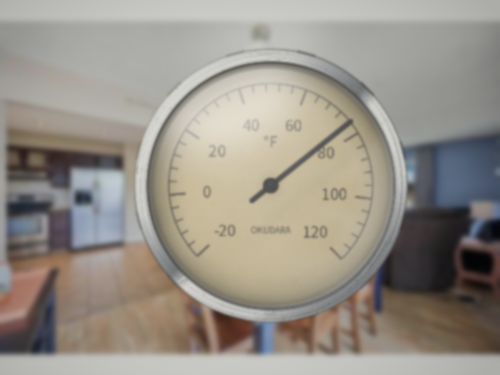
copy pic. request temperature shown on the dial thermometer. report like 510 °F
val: 76 °F
